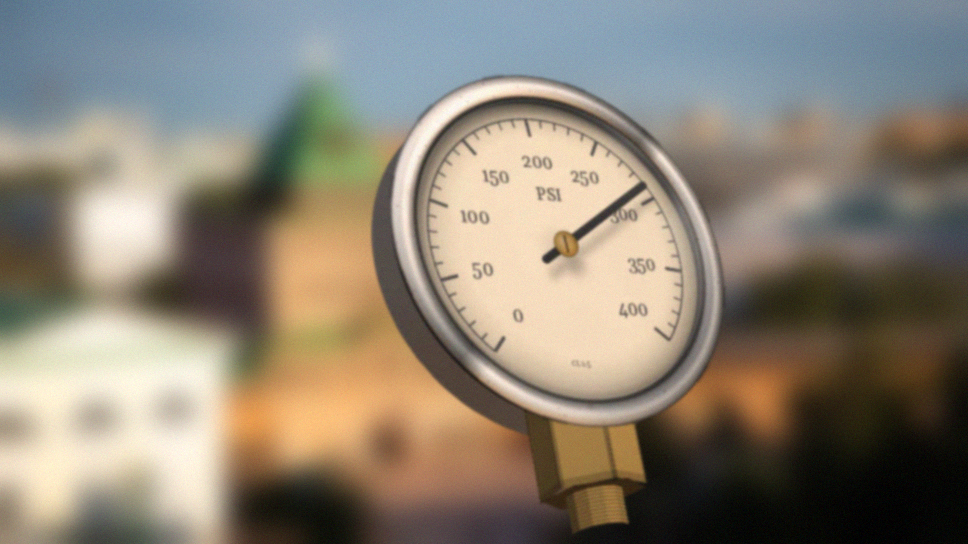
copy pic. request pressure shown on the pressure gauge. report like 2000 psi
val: 290 psi
